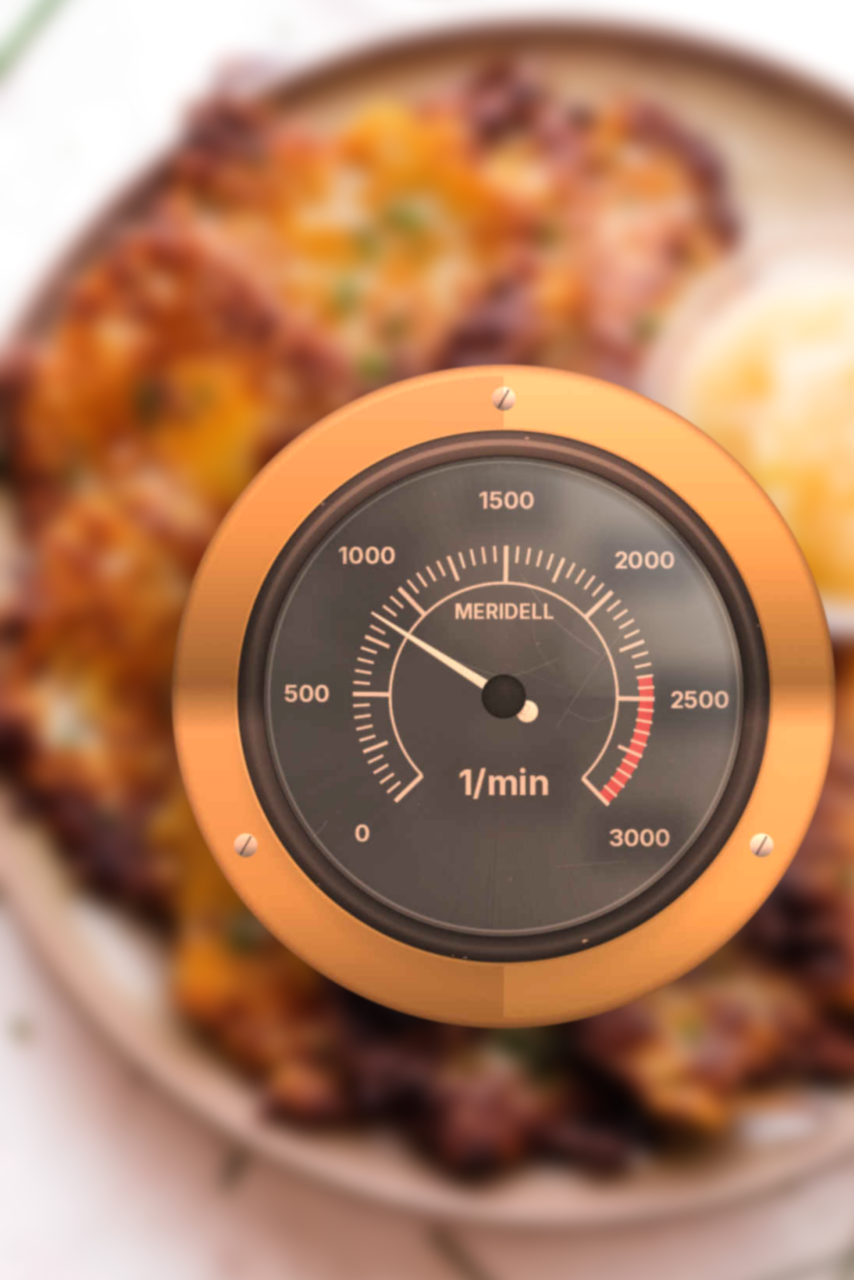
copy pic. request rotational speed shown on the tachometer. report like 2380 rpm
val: 850 rpm
